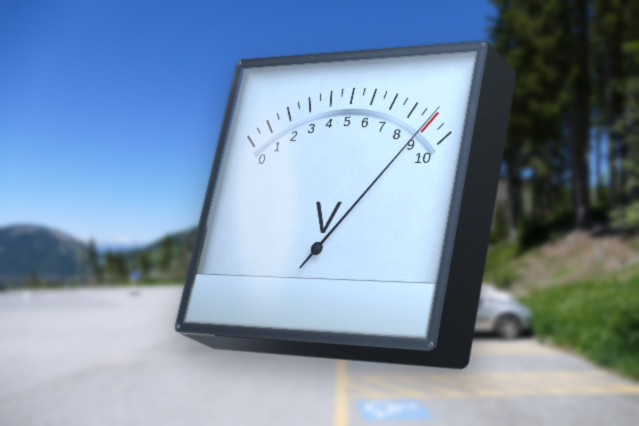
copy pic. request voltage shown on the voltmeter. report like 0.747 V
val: 9 V
